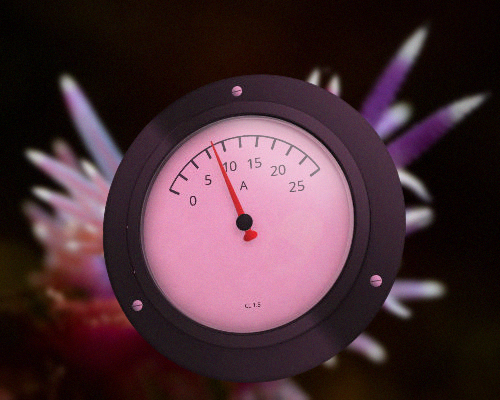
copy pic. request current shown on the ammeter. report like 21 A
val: 8.75 A
